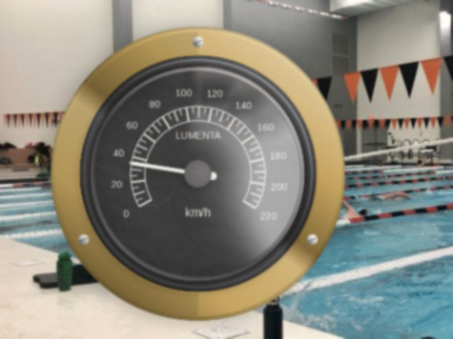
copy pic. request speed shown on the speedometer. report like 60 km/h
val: 35 km/h
